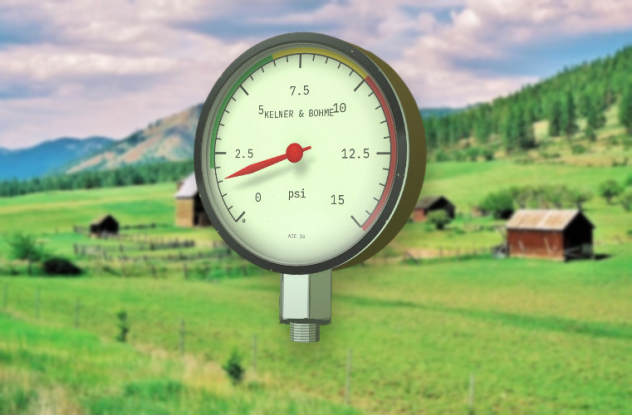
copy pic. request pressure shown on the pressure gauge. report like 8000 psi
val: 1.5 psi
